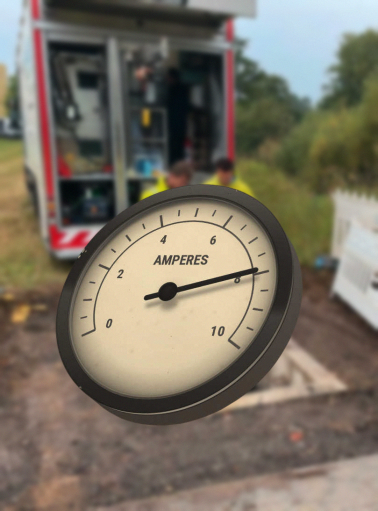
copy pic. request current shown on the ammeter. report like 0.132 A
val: 8 A
